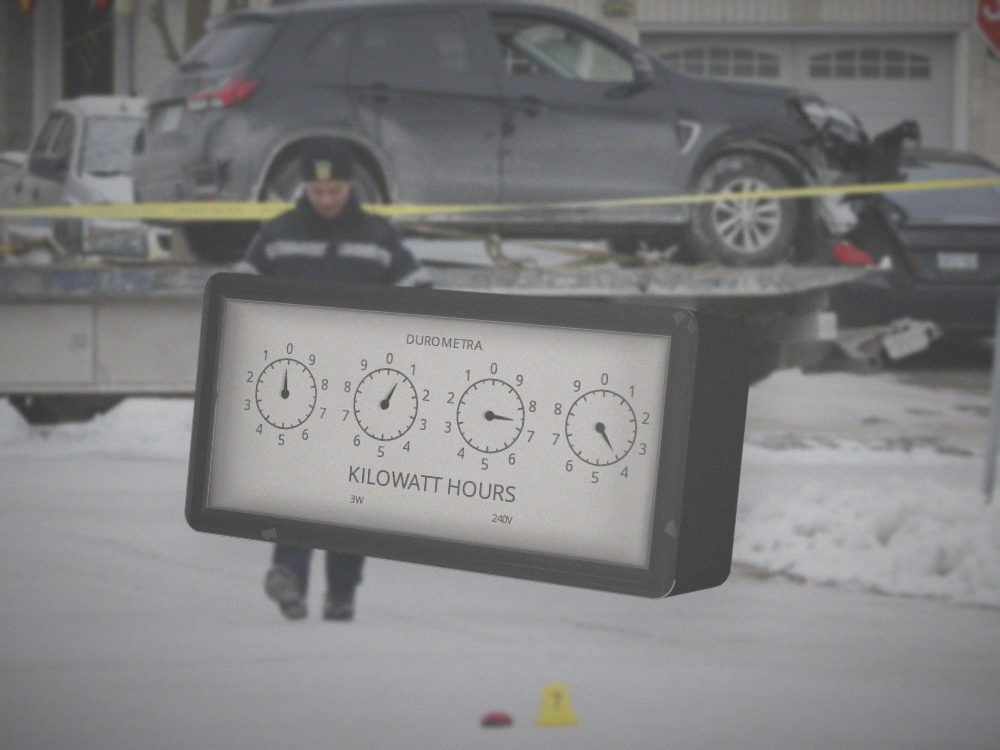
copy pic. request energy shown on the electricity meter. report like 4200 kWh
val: 74 kWh
